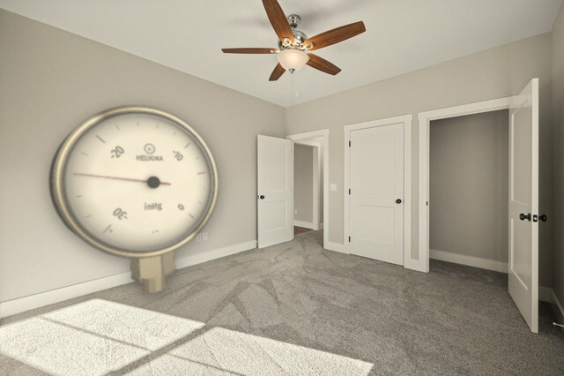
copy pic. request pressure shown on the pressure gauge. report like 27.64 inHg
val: -24 inHg
